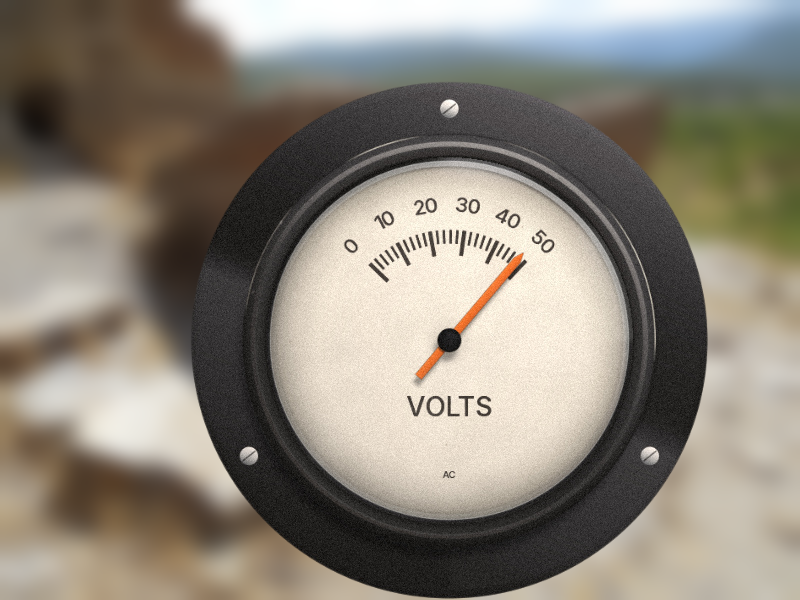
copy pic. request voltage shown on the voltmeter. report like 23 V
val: 48 V
